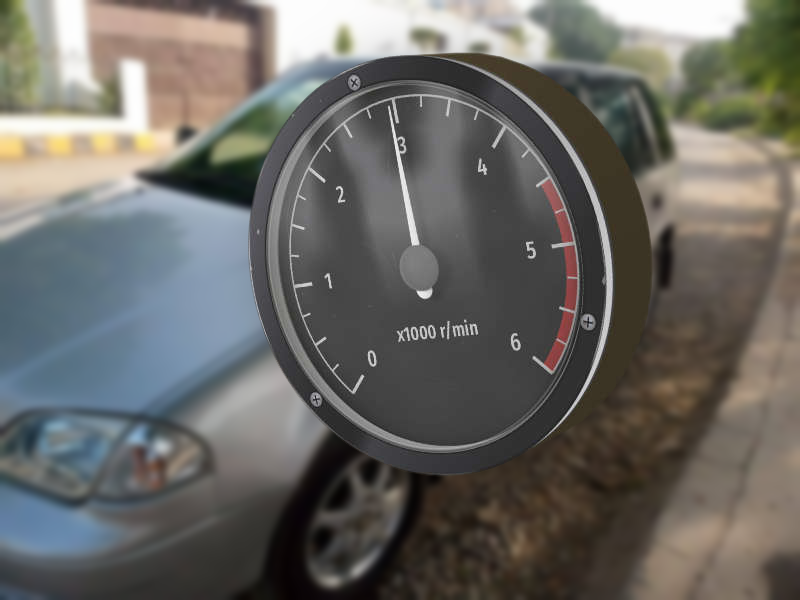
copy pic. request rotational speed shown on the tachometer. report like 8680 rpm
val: 3000 rpm
